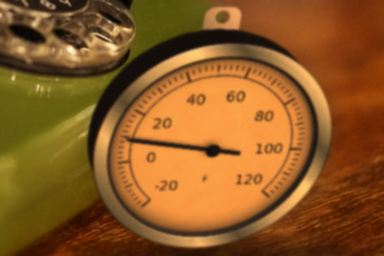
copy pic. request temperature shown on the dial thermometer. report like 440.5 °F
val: 10 °F
